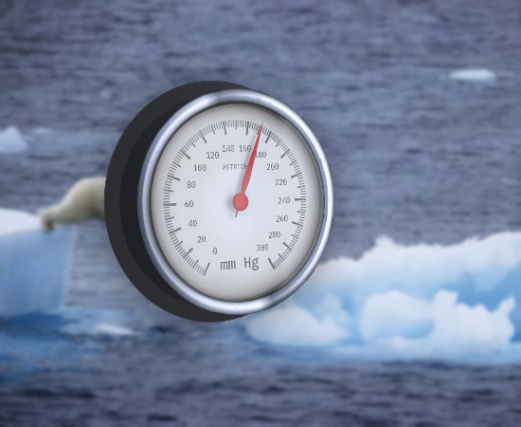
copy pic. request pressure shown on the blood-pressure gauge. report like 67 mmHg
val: 170 mmHg
